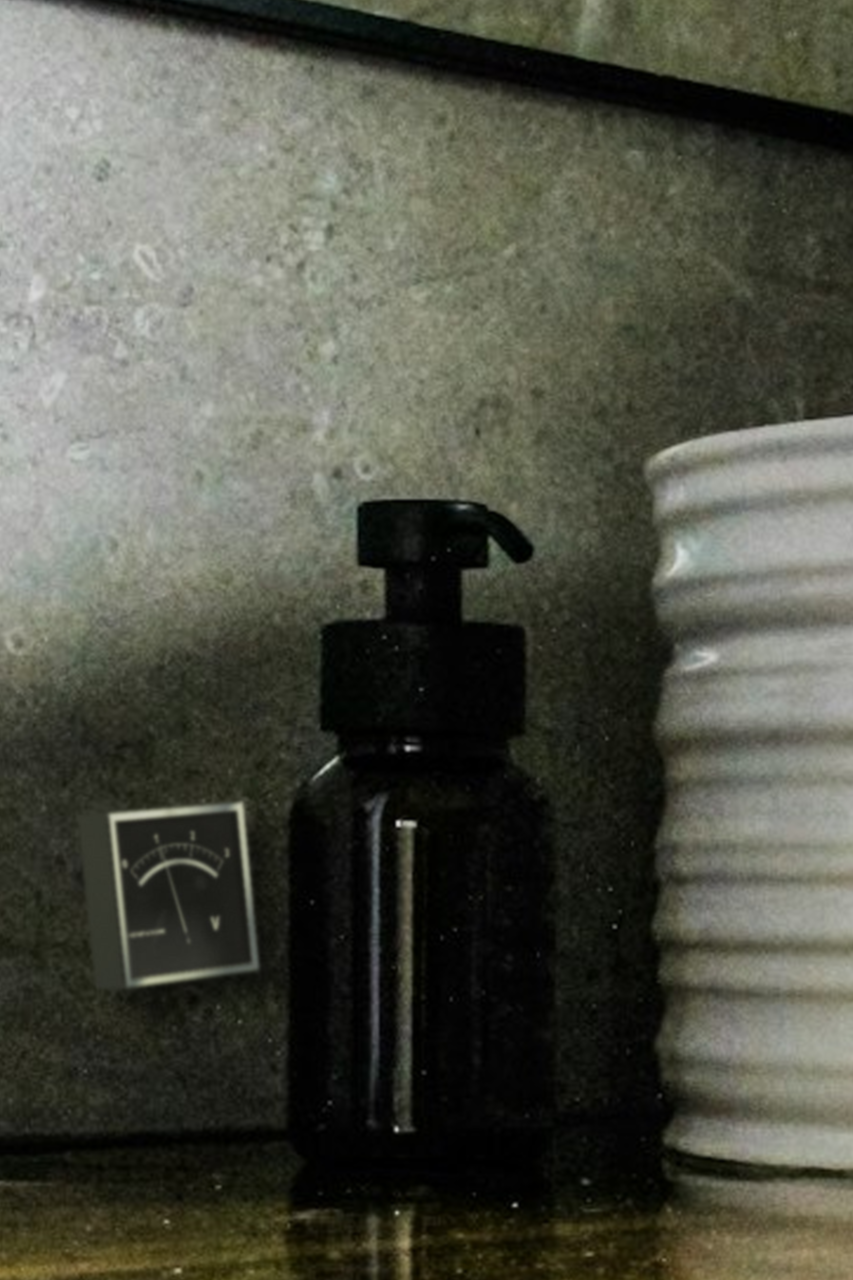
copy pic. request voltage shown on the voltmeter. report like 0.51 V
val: 1 V
